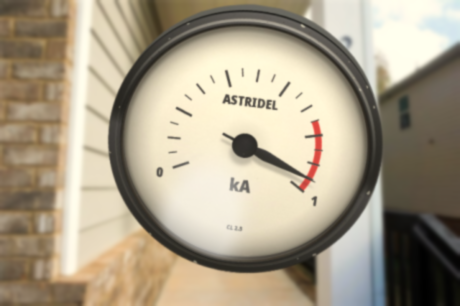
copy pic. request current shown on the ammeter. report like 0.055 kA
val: 0.95 kA
